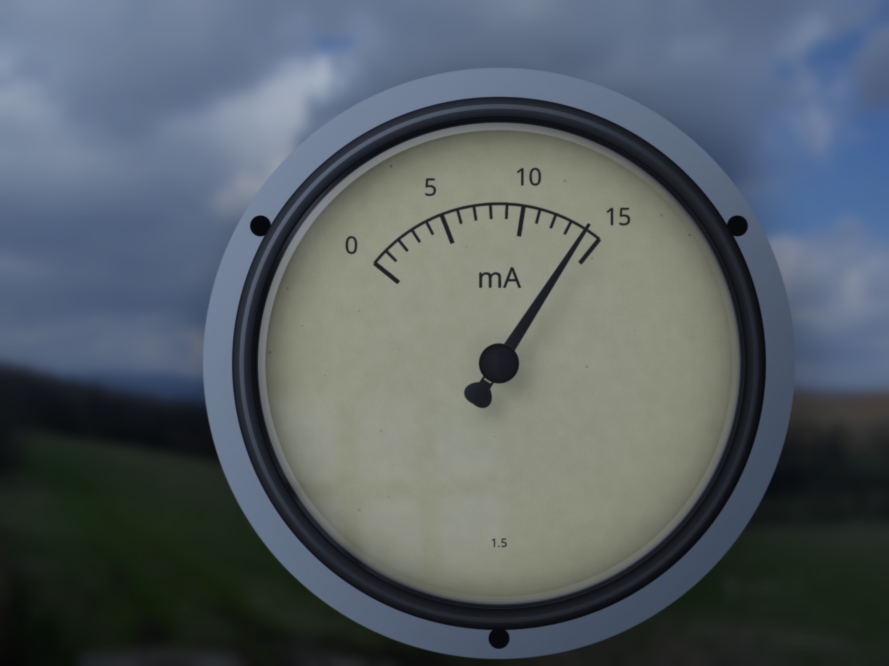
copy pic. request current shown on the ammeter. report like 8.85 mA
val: 14 mA
